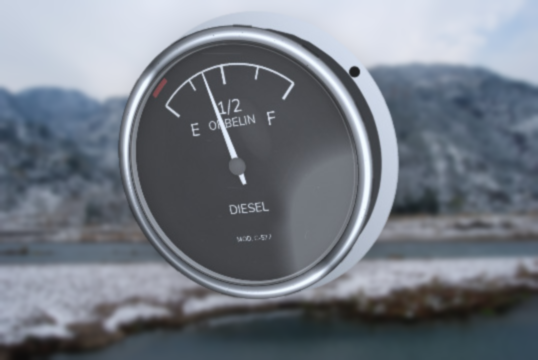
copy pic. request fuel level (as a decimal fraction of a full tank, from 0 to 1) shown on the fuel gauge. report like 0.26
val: 0.375
